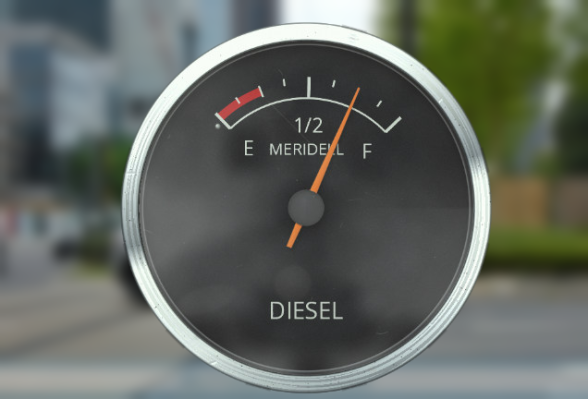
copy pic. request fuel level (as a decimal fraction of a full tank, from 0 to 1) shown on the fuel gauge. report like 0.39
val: 0.75
